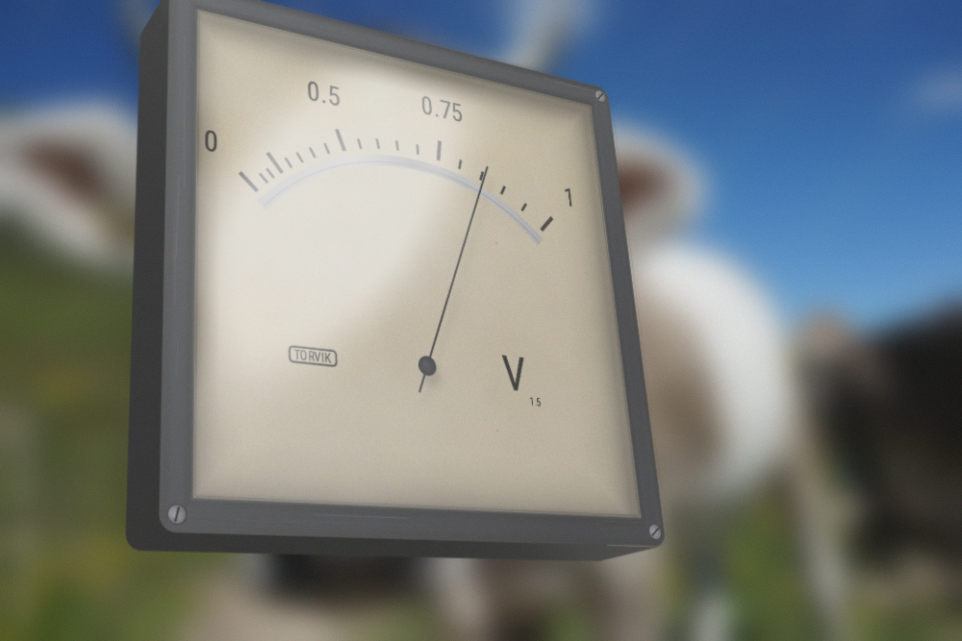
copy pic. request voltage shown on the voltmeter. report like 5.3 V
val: 0.85 V
